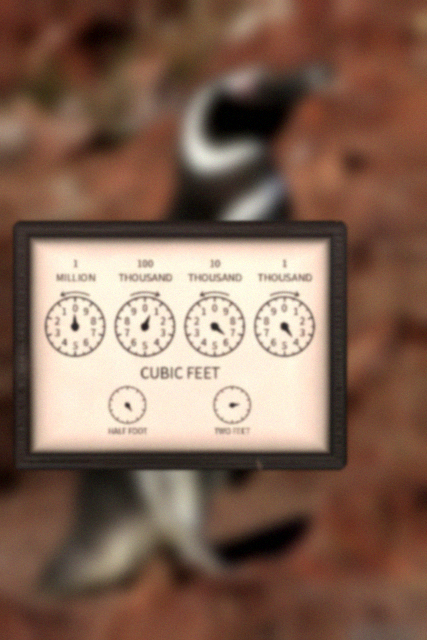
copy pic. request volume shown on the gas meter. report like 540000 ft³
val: 6400 ft³
